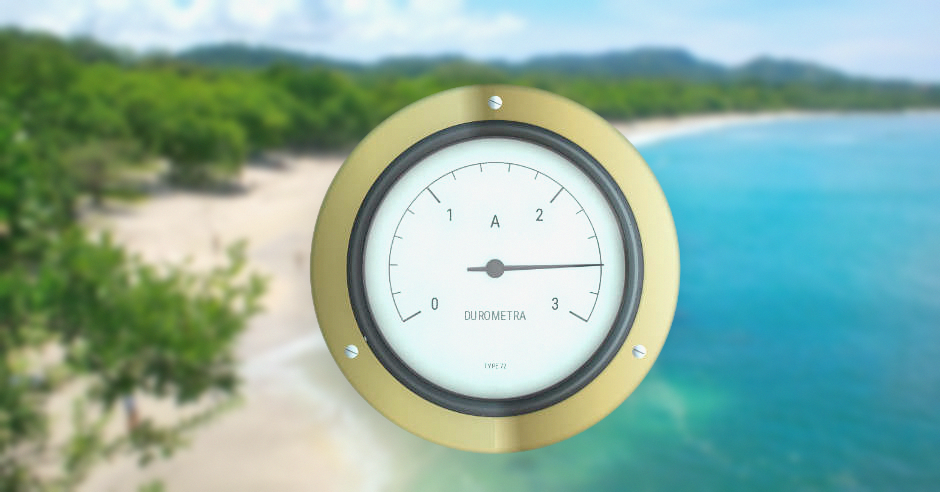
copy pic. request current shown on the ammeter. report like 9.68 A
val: 2.6 A
